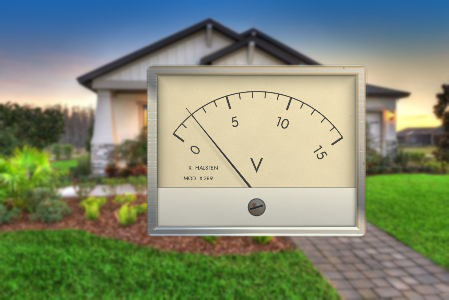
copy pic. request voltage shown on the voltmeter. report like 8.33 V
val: 2 V
